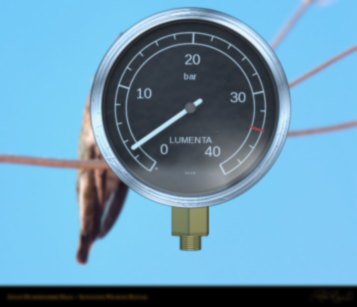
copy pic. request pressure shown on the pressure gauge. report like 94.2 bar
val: 3 bar
